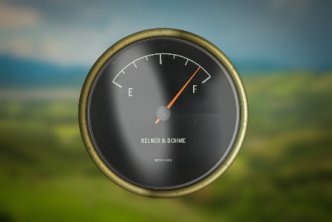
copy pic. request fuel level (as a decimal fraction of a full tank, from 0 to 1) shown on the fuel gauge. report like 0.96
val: 0.875
